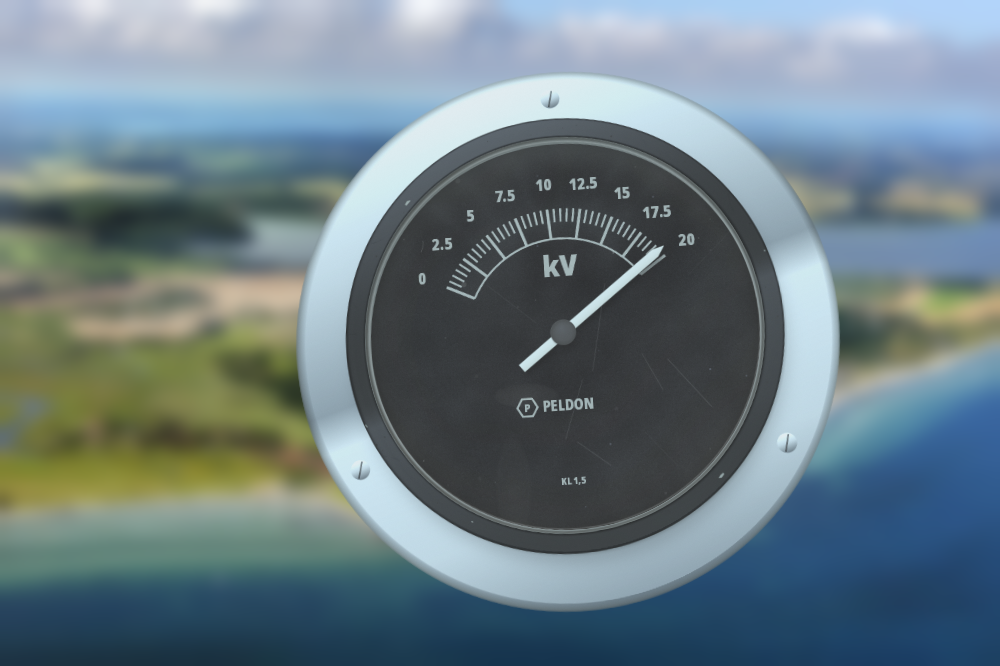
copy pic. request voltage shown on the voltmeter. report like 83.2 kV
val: 19.5 kV
